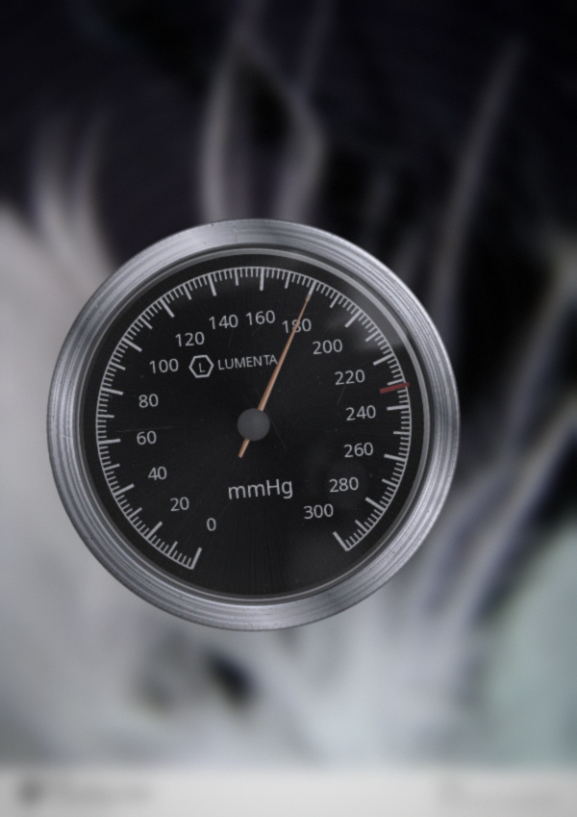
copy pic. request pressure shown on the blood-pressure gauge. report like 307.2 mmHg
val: 180 mmHg
